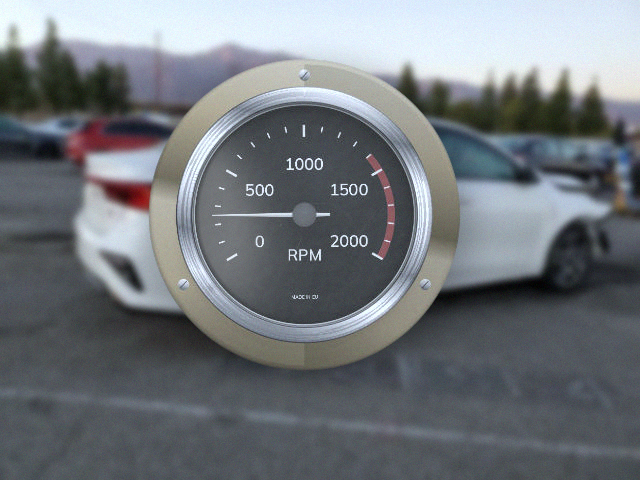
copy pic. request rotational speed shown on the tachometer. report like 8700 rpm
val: 250 rpm
